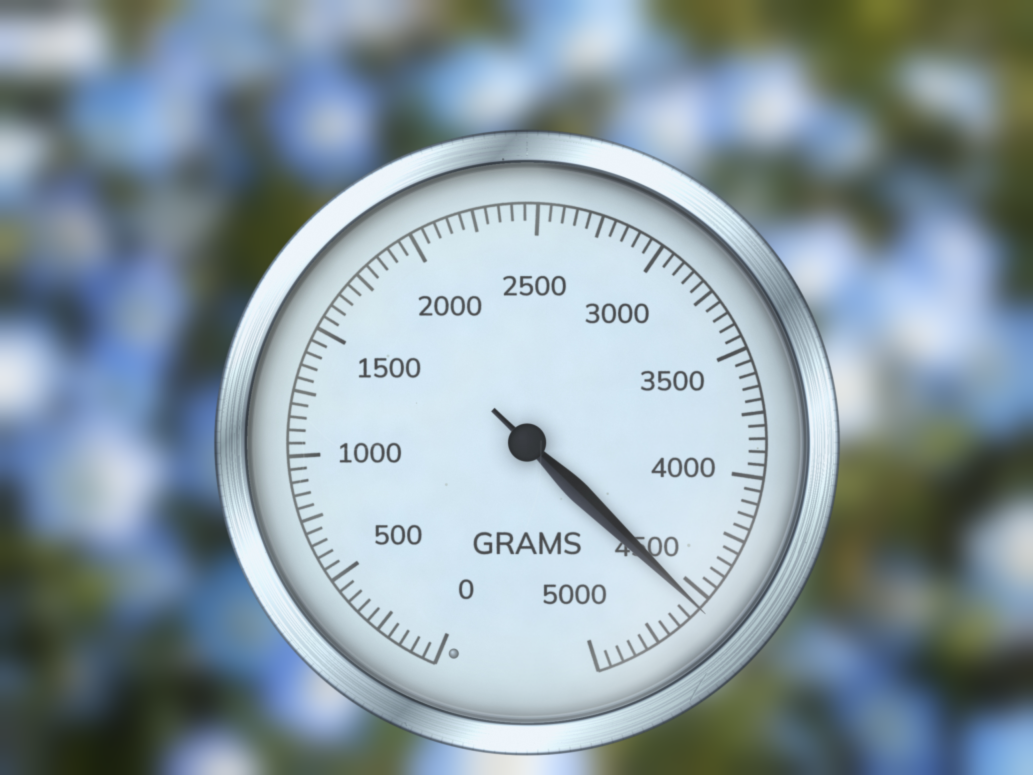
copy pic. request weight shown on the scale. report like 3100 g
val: 4550 g
